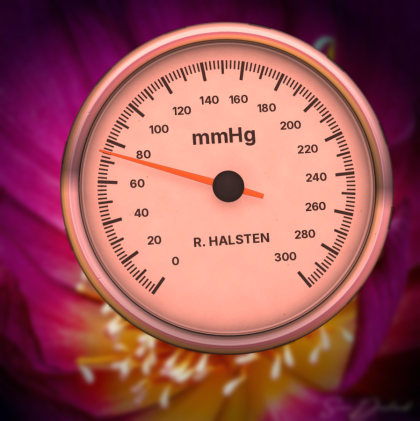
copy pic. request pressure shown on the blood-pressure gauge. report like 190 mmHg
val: 74 mmHg
